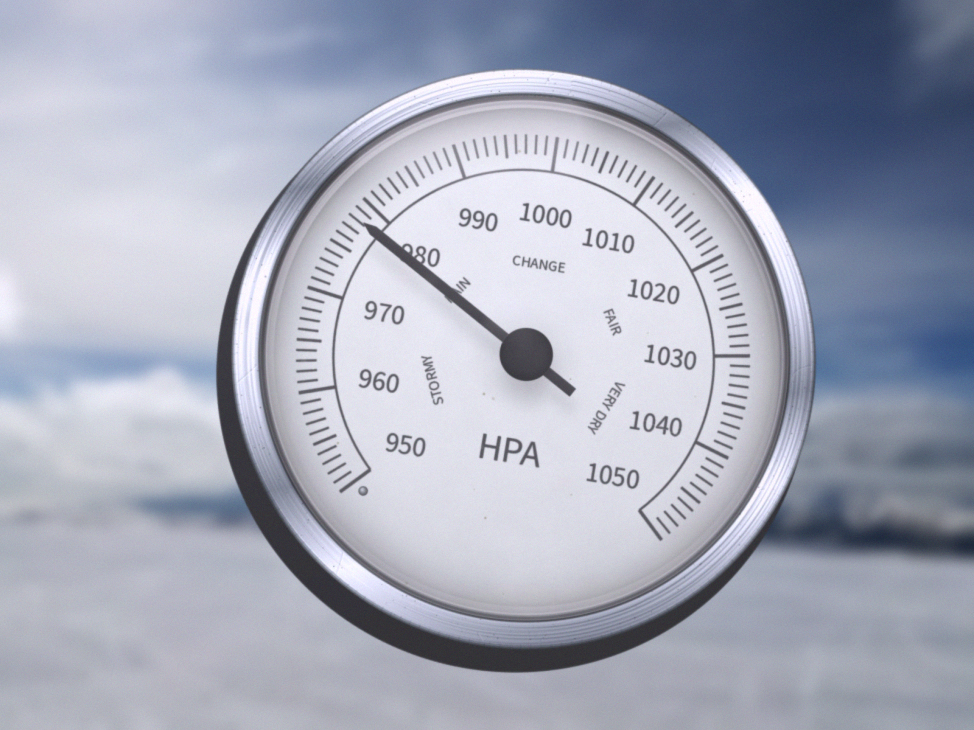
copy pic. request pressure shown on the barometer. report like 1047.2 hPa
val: 978 hPa
